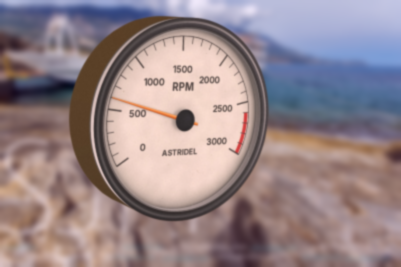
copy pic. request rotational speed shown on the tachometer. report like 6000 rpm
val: 600 rpm
